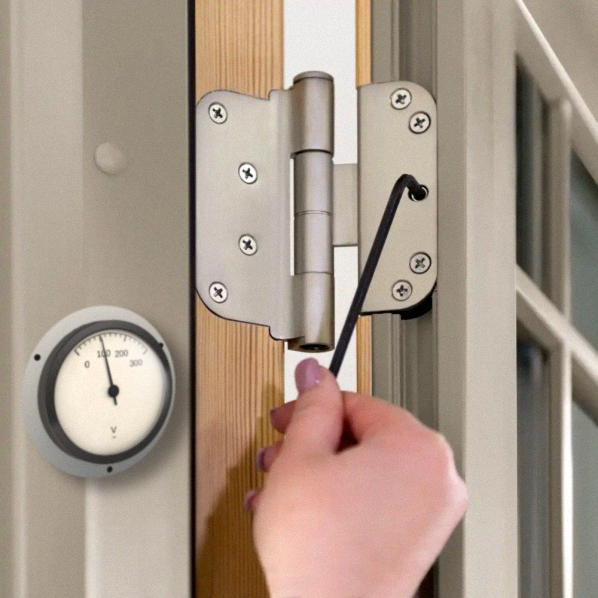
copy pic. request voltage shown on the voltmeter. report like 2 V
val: 100 V
